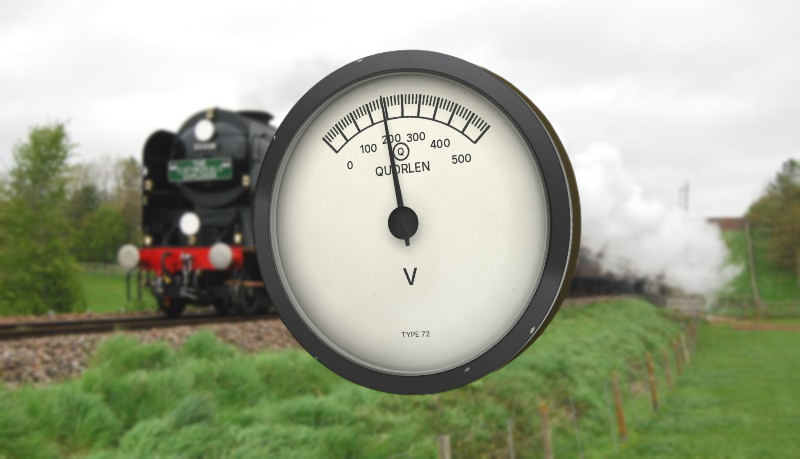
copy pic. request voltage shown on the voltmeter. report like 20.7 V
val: 200 V
